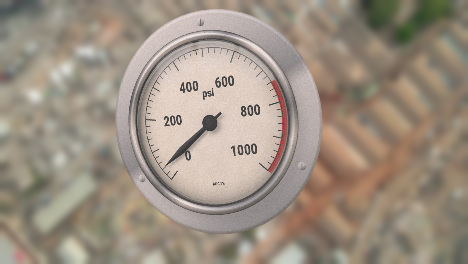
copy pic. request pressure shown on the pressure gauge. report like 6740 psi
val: 40 psi
